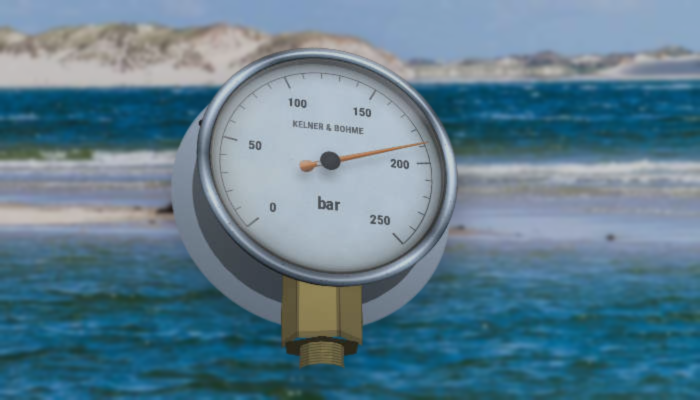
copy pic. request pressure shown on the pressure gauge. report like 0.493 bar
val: 190 bar
